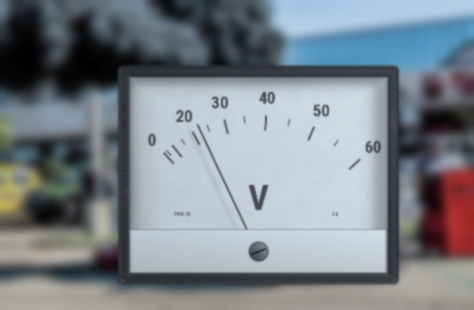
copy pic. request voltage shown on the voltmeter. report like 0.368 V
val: 22.5 V
